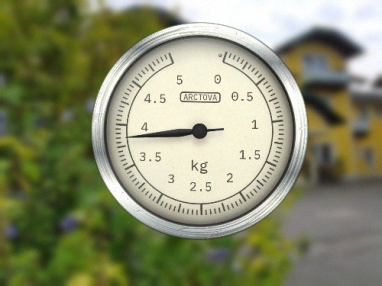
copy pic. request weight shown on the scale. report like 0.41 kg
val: 3.85 kg
